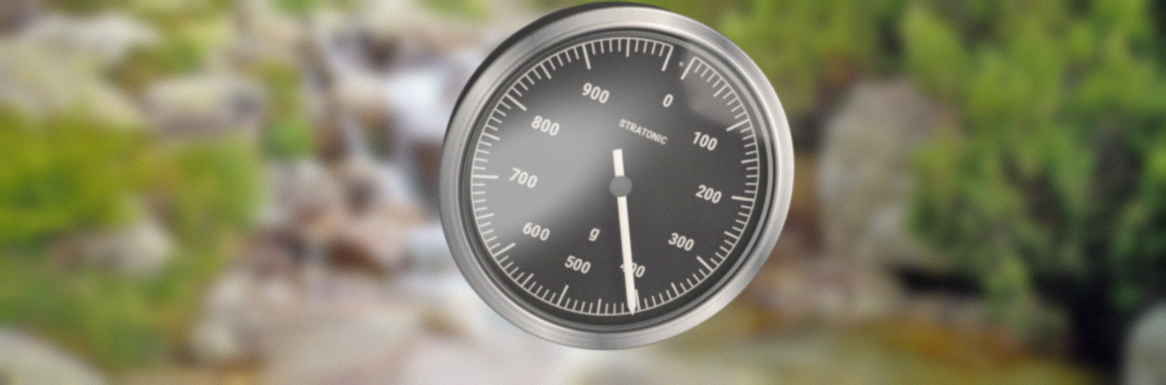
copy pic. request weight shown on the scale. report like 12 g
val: 410 g
